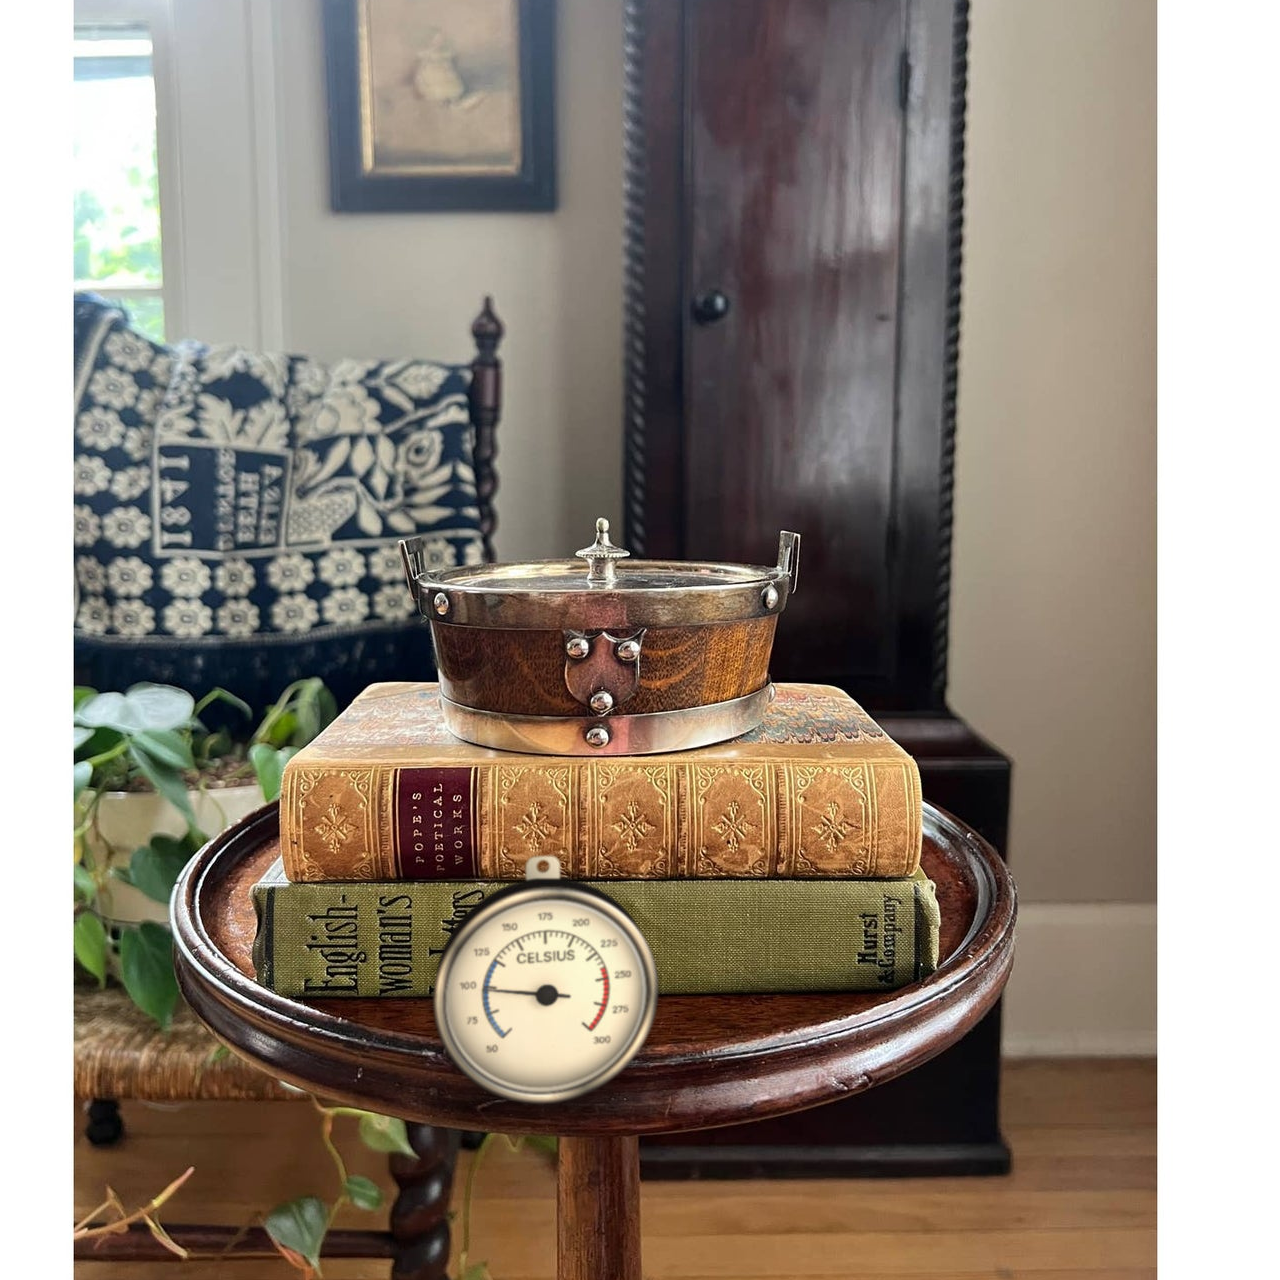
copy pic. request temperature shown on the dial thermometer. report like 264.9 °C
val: 100 °C
